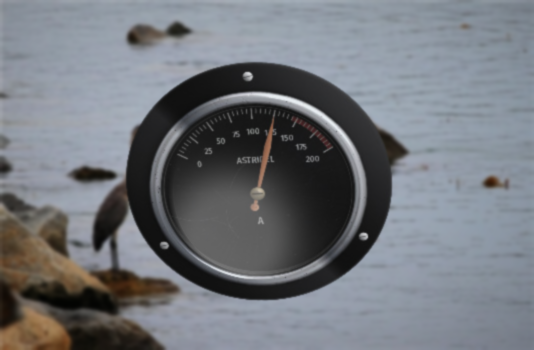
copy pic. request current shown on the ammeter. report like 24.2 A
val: 125 A
